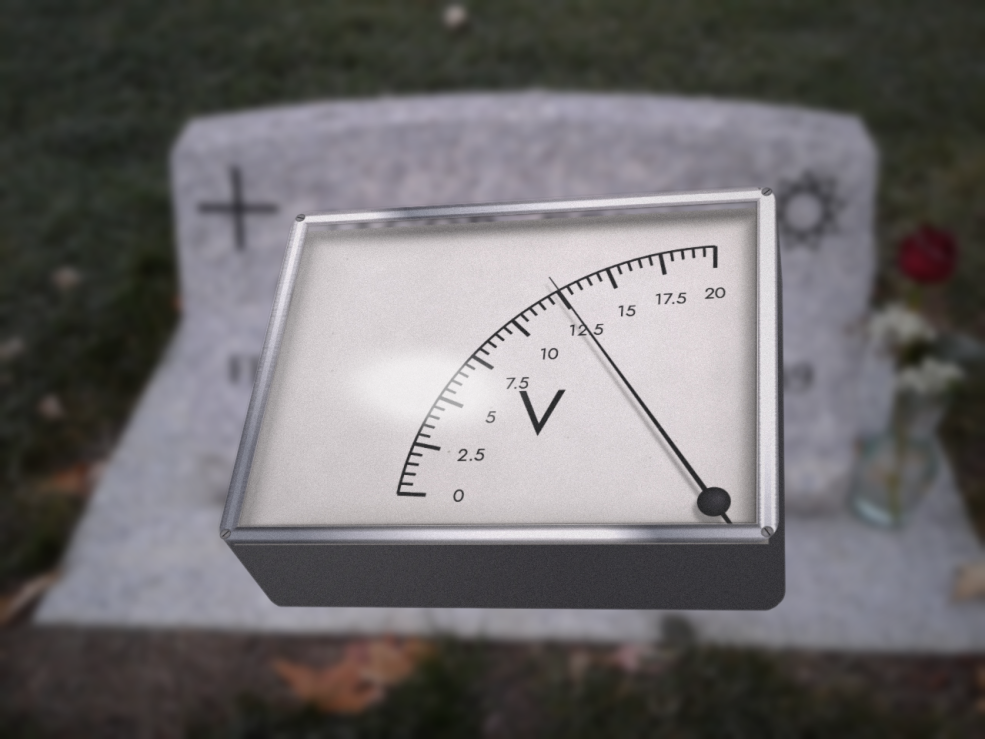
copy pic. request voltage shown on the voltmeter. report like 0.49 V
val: 12.5 V
